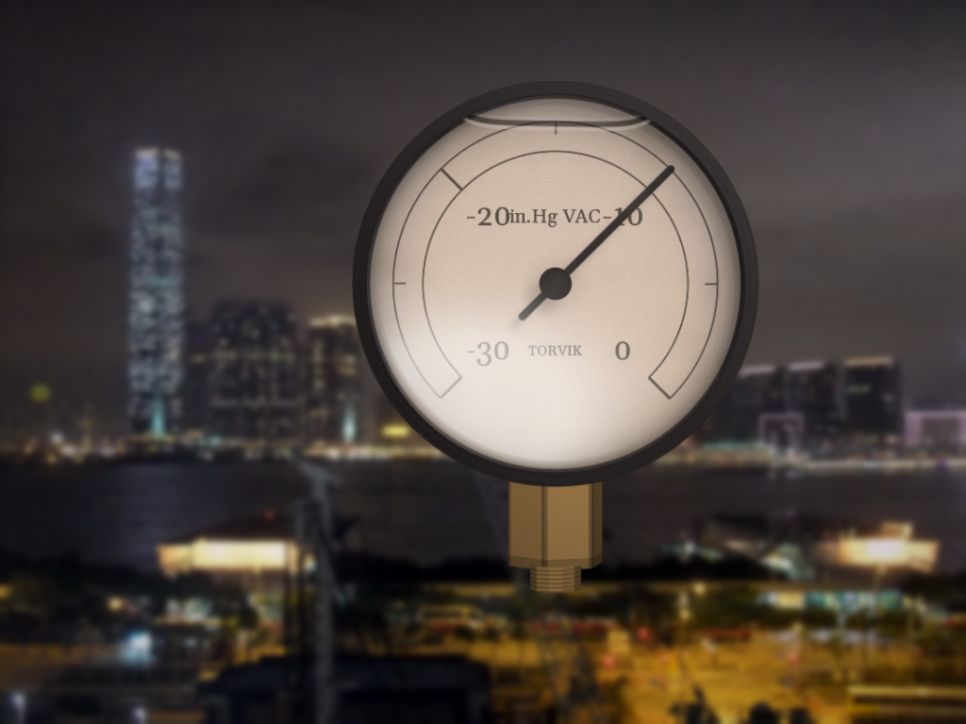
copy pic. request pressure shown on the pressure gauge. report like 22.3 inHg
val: -10 inHg
